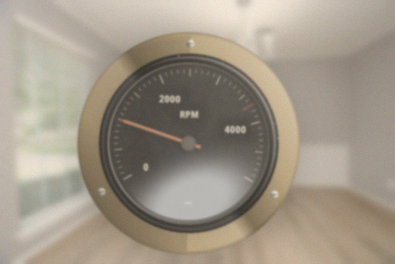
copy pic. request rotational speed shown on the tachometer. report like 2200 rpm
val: 1000 rpm
